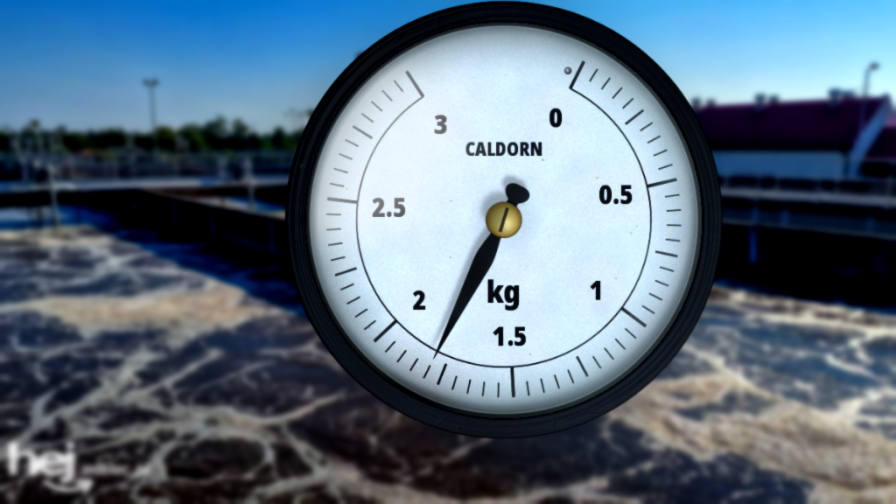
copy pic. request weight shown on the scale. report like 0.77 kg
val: 1.8 kg
